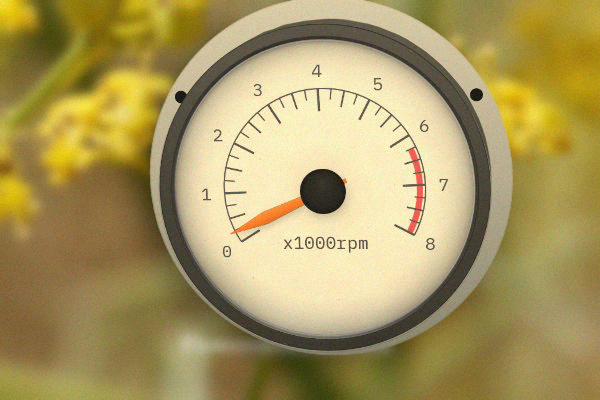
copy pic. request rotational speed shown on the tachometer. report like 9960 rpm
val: 250 rpm
